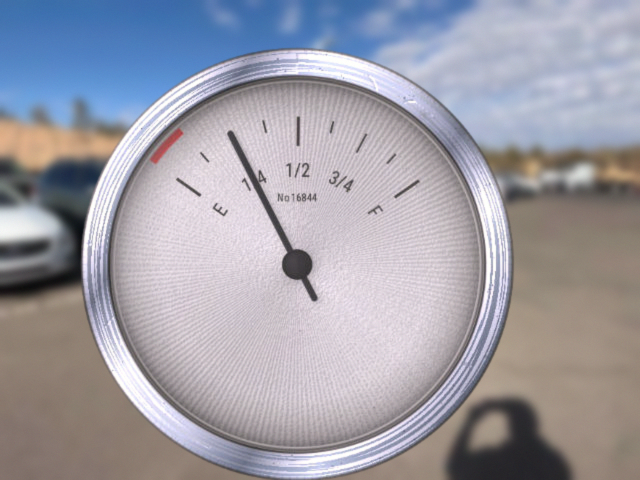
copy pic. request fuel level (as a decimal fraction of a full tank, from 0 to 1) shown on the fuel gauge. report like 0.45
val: 0.25
